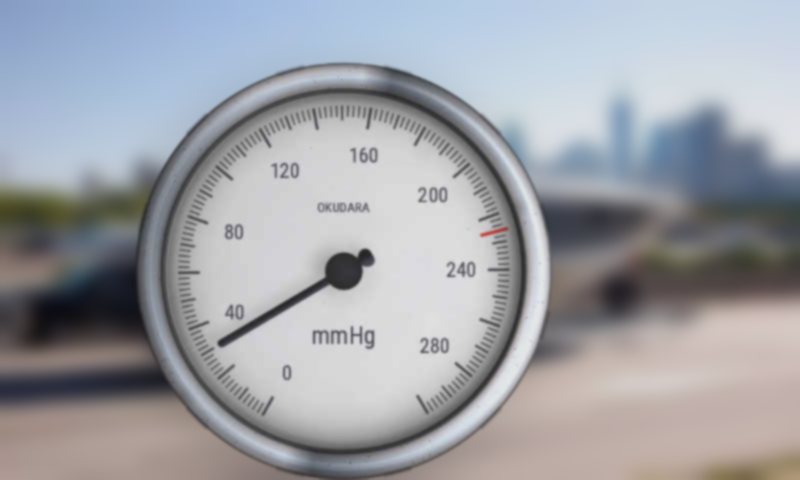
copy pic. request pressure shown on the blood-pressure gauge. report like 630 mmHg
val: 30 mmHg
